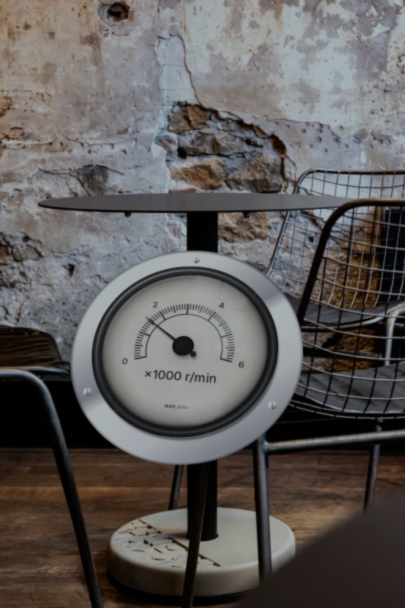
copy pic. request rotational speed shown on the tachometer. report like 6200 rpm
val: 1500 rpm
